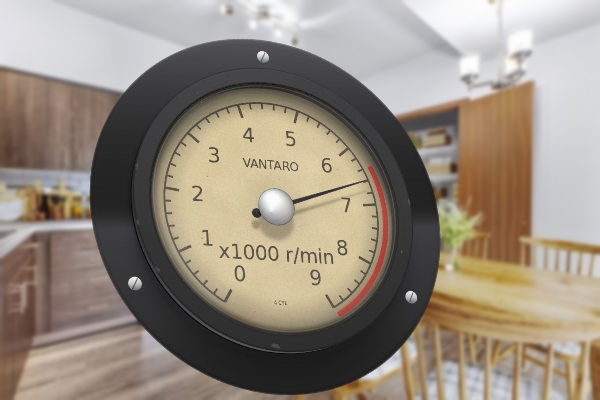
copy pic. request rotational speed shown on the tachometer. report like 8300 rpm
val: 6600 rpm
